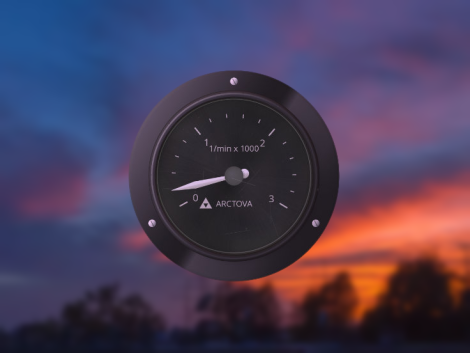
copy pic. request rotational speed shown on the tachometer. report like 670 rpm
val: 200 rpm
